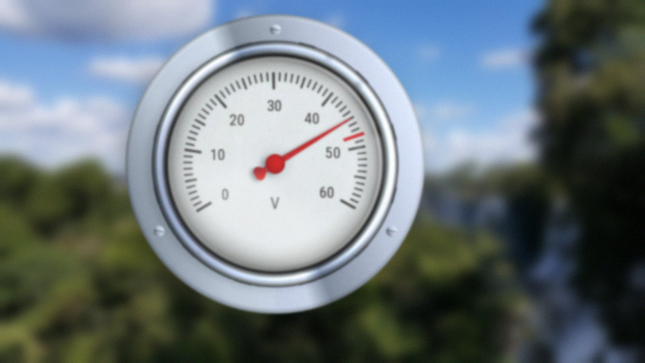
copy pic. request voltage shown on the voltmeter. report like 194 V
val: 45 V
